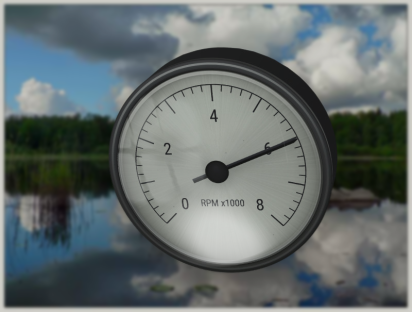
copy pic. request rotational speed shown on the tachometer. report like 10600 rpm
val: 6000 rpm
